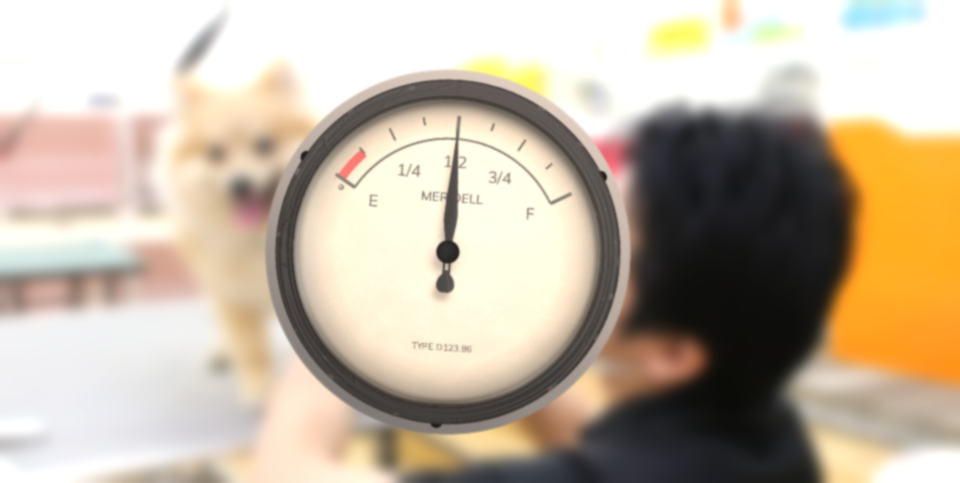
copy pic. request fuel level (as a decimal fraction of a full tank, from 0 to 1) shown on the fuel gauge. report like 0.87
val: 0.5
